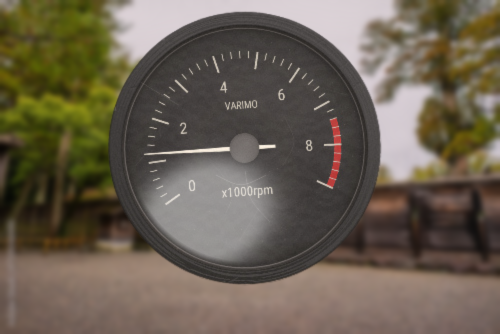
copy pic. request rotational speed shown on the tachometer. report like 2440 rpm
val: 1200 rpm
